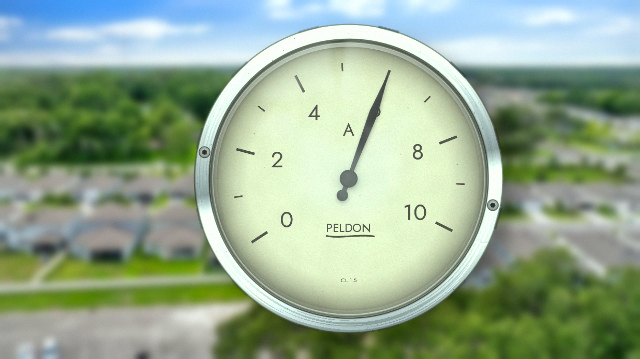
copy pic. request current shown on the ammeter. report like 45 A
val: 6 A
